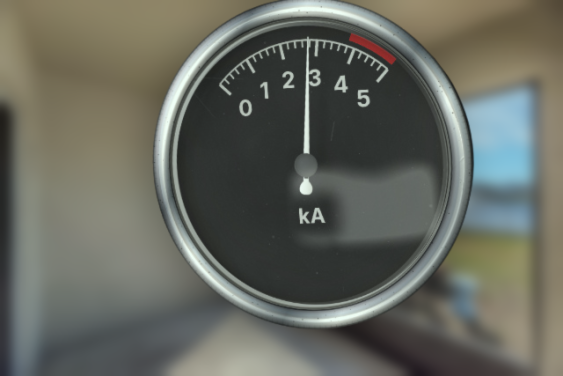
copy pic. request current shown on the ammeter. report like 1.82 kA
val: 2.8 kA
